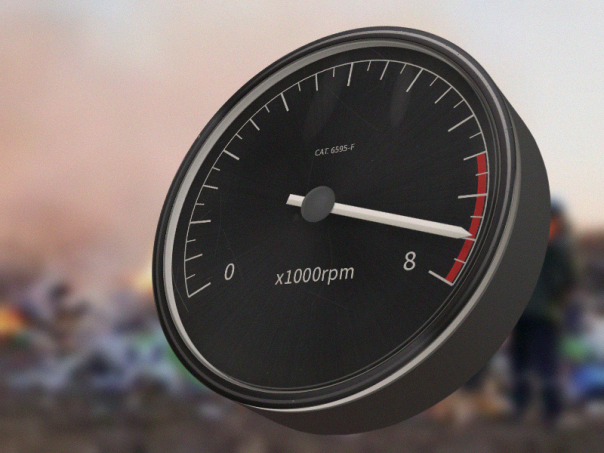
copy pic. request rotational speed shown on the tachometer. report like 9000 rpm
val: 7500 rpm
